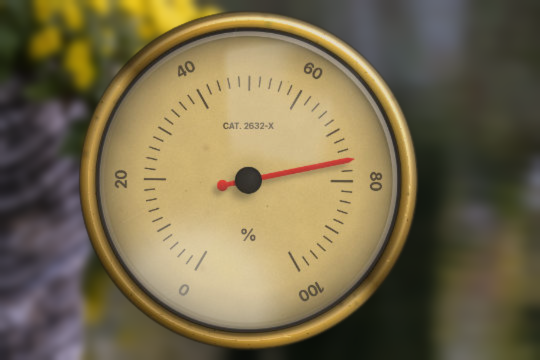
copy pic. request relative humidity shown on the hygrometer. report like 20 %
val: 76 %
